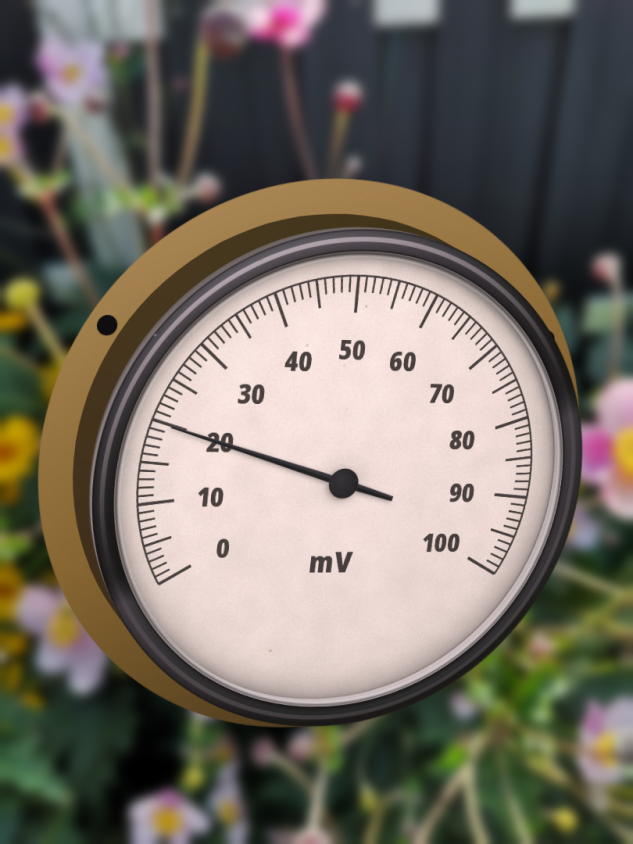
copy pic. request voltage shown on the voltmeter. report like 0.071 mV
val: 20 mV
